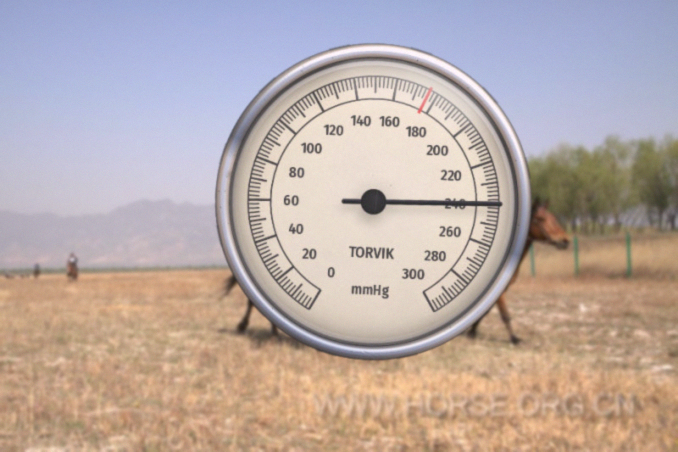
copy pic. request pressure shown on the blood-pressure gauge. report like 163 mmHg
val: 240 mmHg
